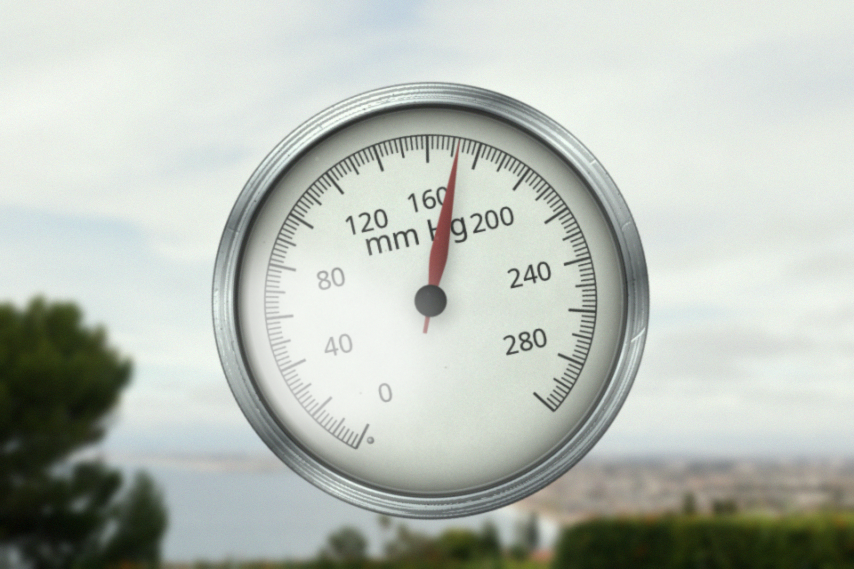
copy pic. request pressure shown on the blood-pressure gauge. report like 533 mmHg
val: 172 mmHg
